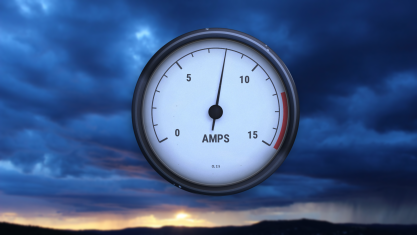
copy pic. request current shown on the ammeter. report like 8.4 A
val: 8 A
